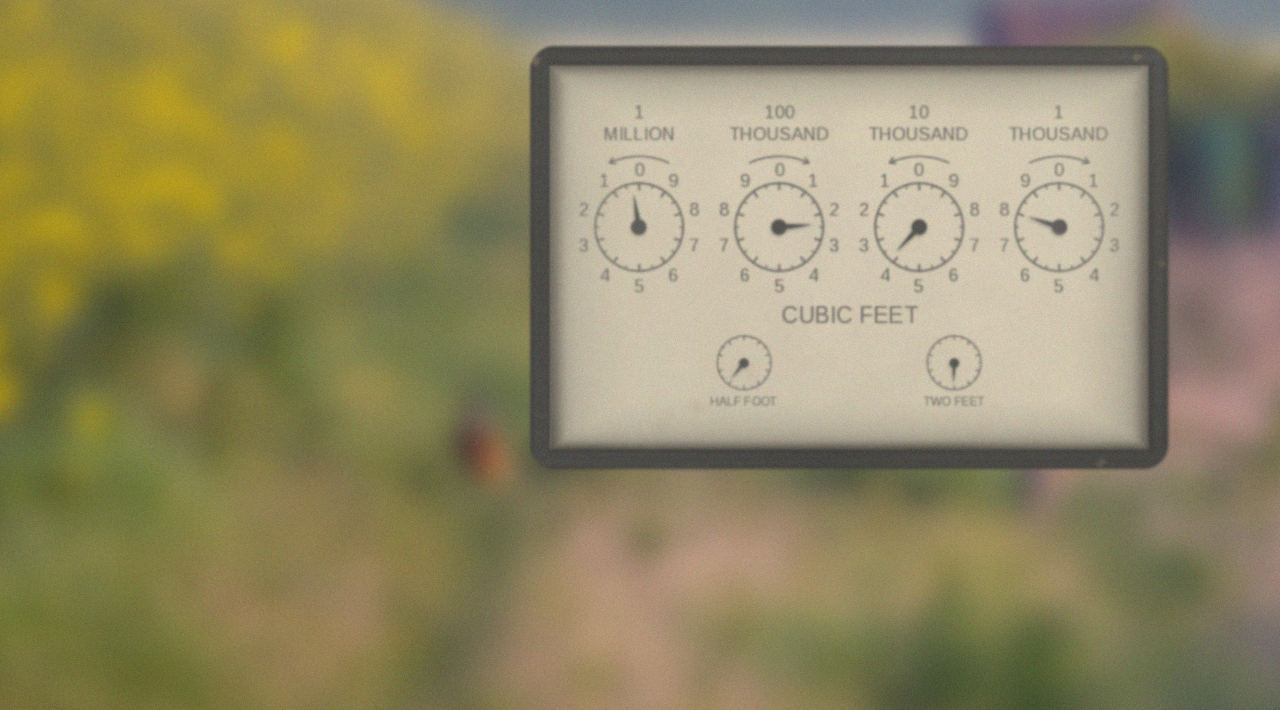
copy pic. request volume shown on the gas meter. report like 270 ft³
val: 23800 ft³
